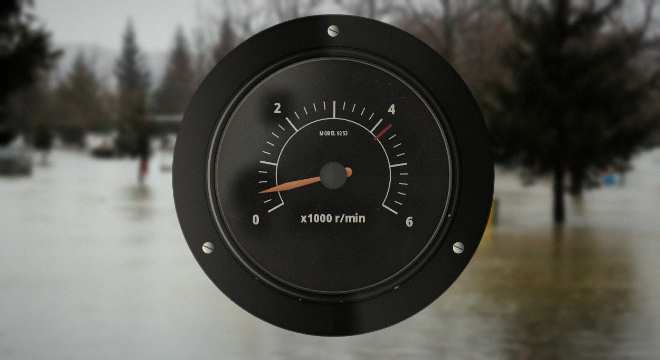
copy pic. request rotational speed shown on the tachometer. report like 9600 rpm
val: 400 rpm
